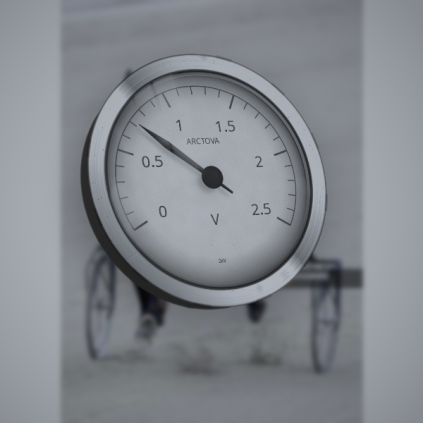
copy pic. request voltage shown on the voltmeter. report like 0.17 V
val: 0.7 V
